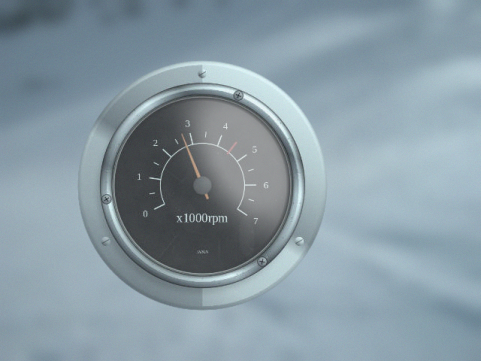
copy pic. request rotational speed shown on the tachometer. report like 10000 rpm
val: 2750 rpm
